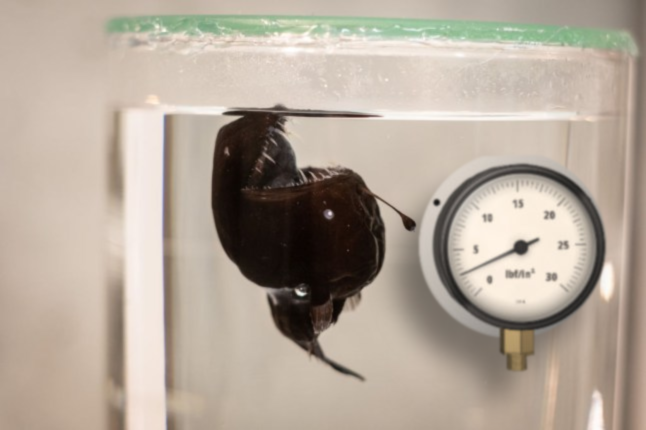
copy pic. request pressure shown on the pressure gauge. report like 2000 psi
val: 2.5 psi
